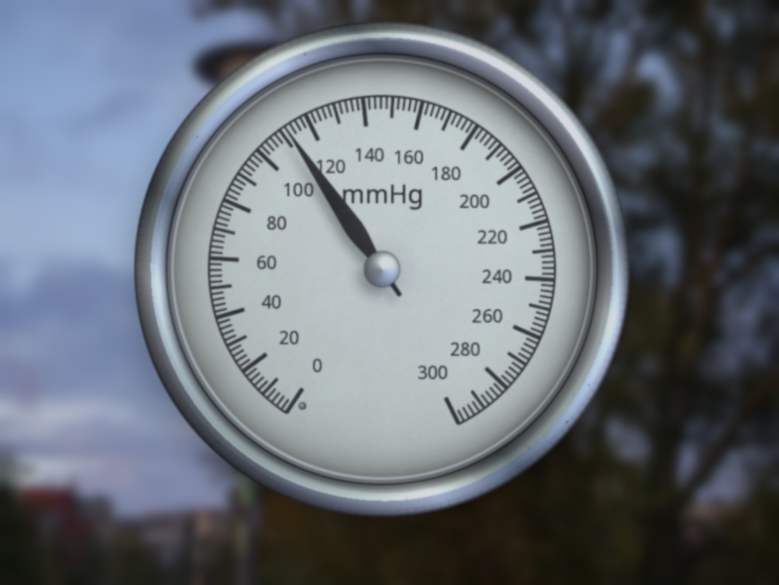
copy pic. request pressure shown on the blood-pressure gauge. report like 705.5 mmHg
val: 112 mmHg
